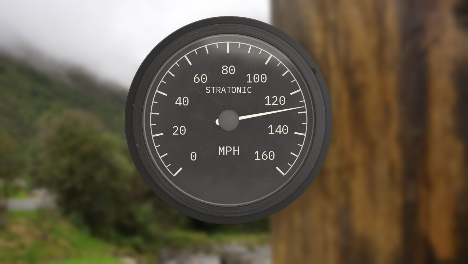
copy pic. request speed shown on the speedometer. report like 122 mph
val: 127.5 mph
